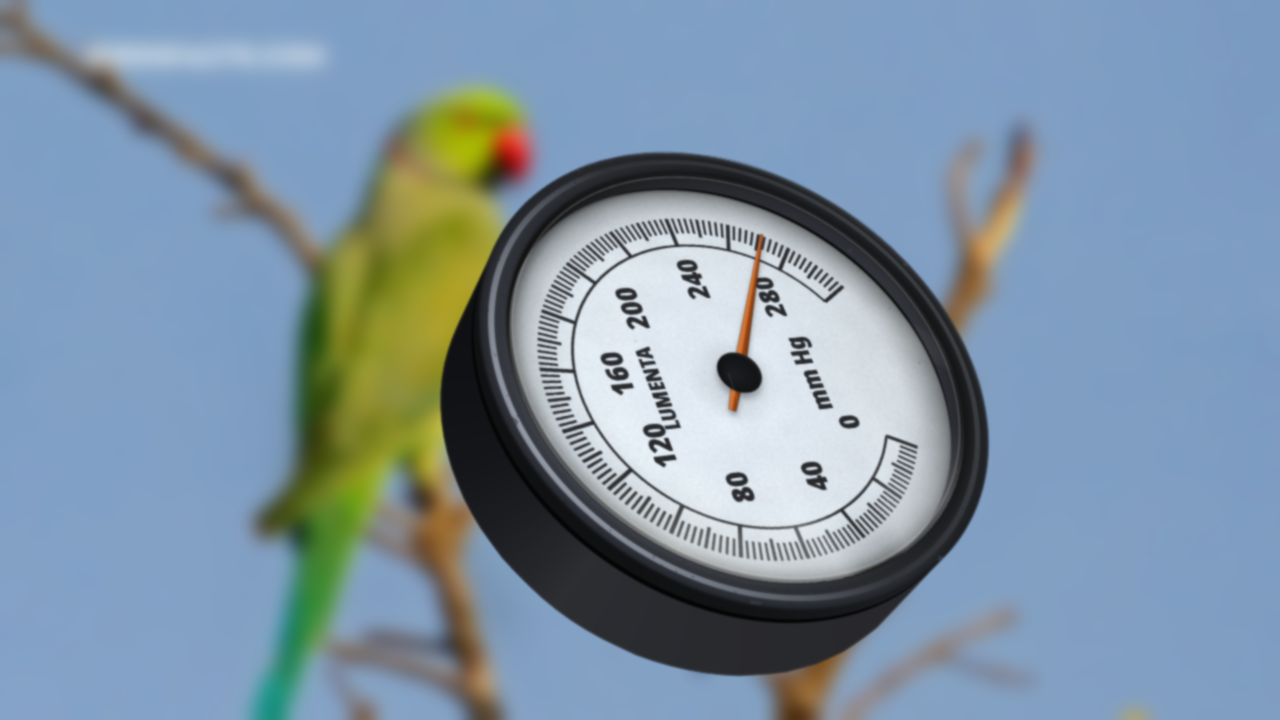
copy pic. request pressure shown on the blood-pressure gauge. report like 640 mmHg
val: 270 mmHg
